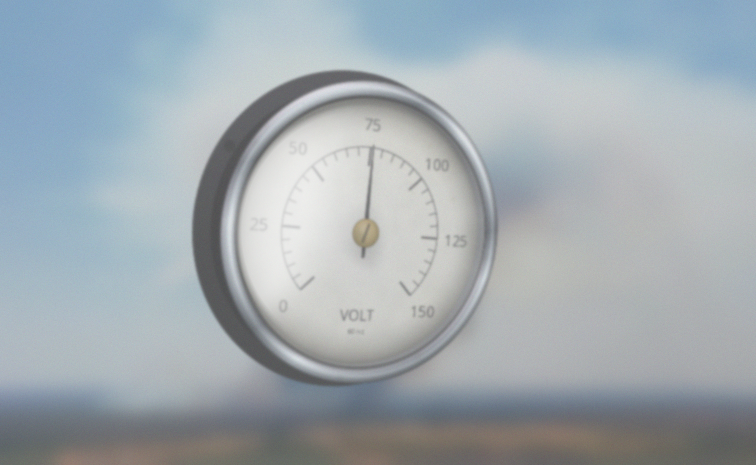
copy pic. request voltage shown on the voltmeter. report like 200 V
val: 75 V
